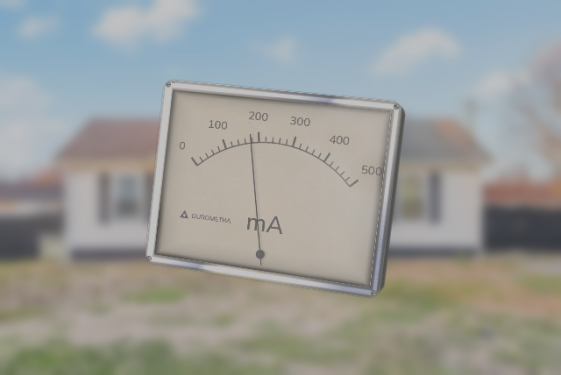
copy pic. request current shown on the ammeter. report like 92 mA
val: 180 mA
